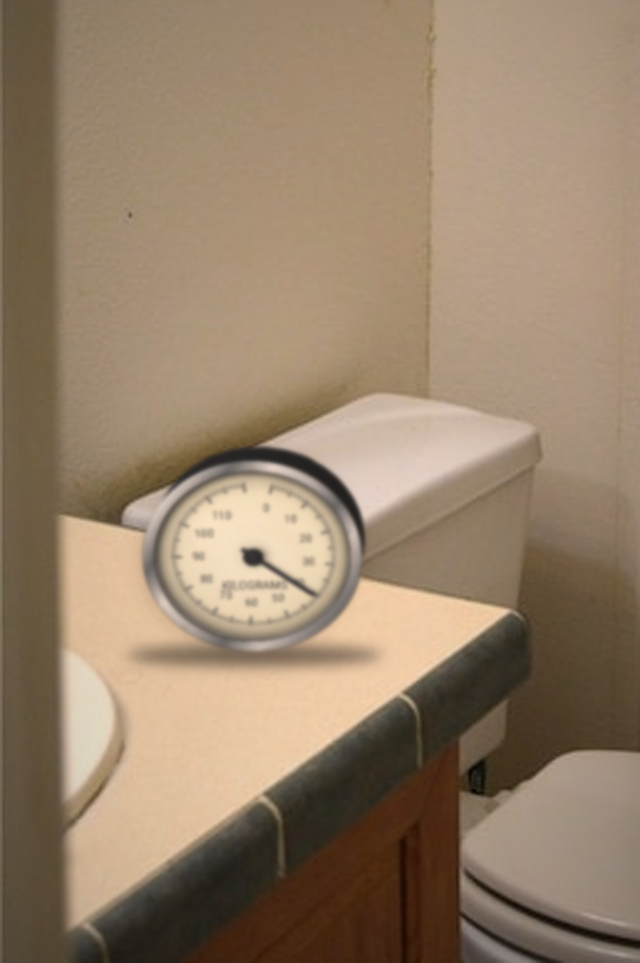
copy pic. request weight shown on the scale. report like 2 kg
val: 40 kg
